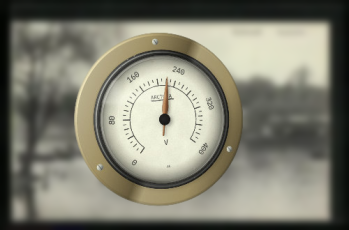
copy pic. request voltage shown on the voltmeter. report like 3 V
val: 220 V
